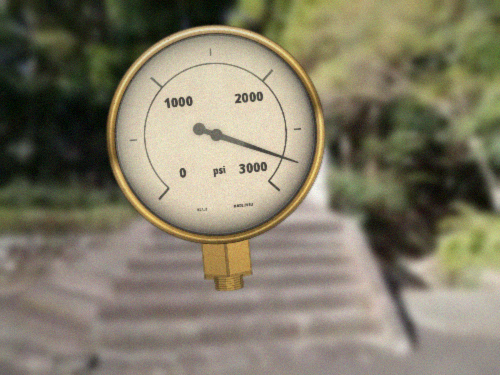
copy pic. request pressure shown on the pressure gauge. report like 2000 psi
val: 2750 psi
